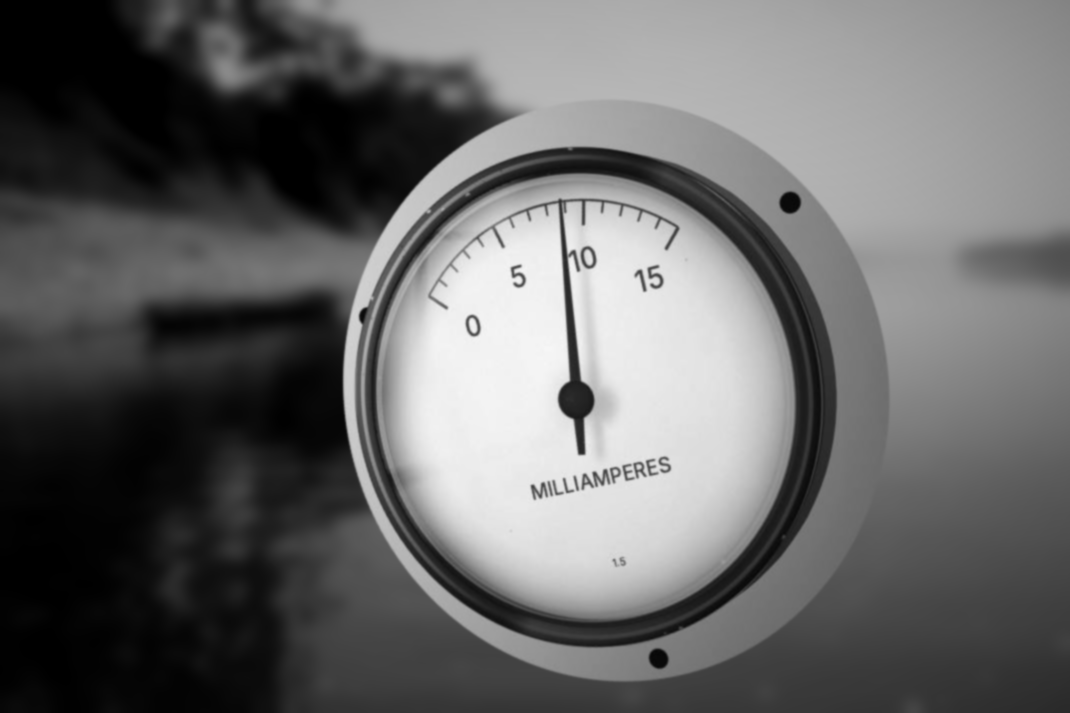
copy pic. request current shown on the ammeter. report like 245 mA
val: 9 mA
